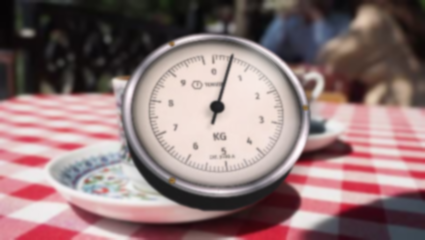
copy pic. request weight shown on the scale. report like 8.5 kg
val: 0.5 kg
